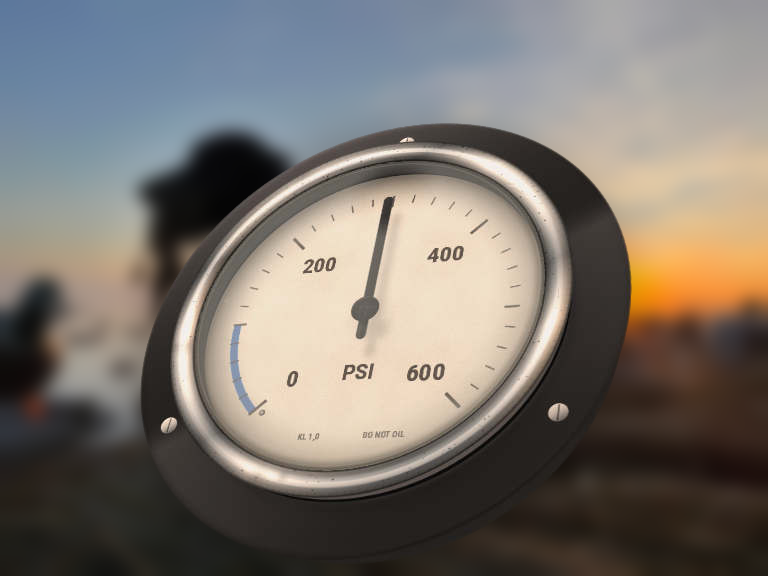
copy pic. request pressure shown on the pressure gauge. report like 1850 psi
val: 300 psi
